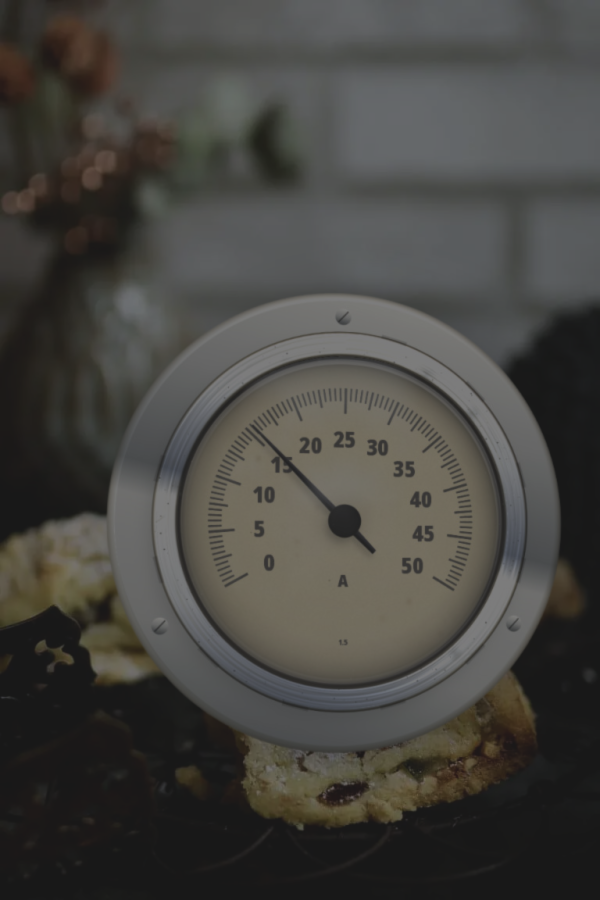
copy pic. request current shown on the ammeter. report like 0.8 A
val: 15.5 A
